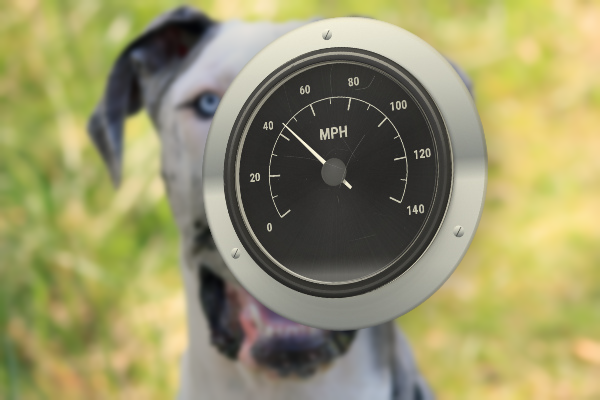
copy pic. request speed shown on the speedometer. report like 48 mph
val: 45 mph
